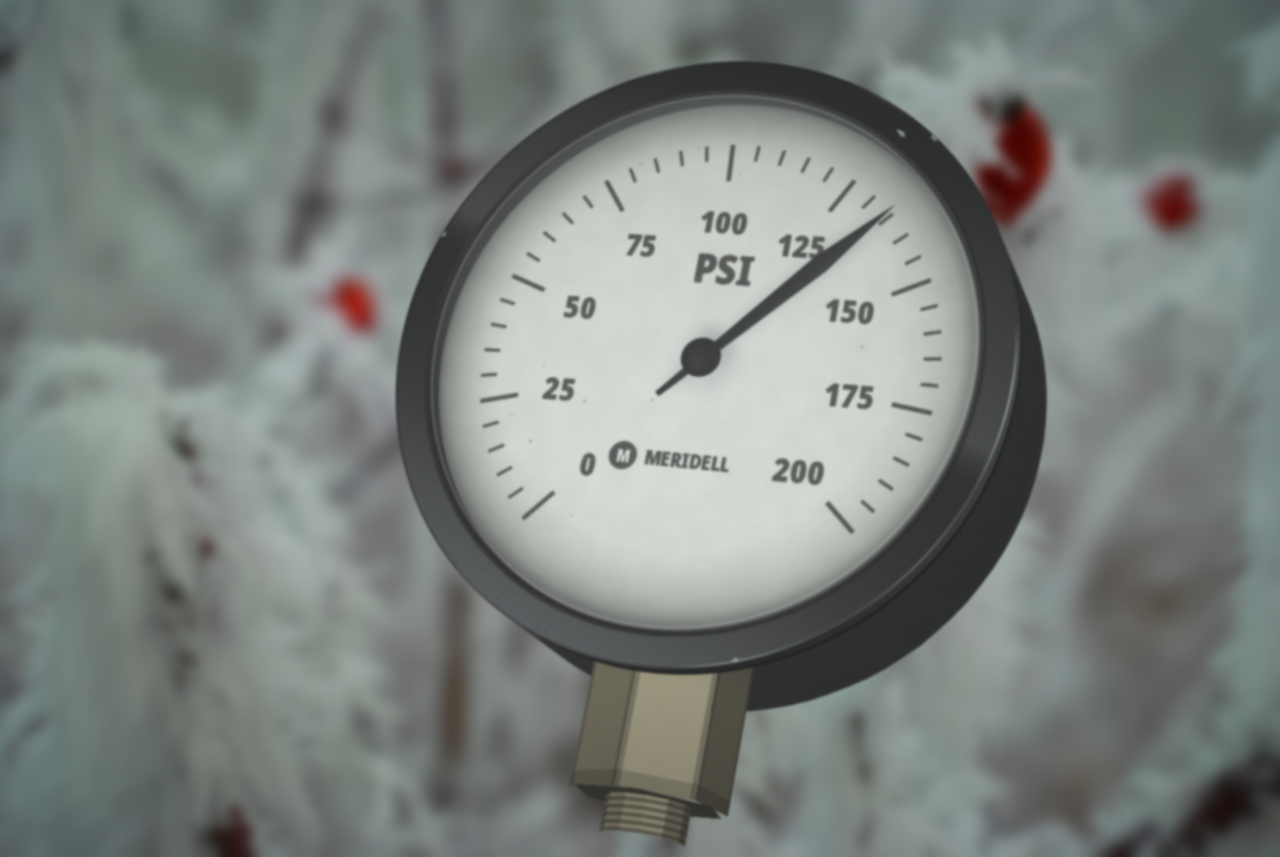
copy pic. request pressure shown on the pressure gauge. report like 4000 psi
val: 135 psi
